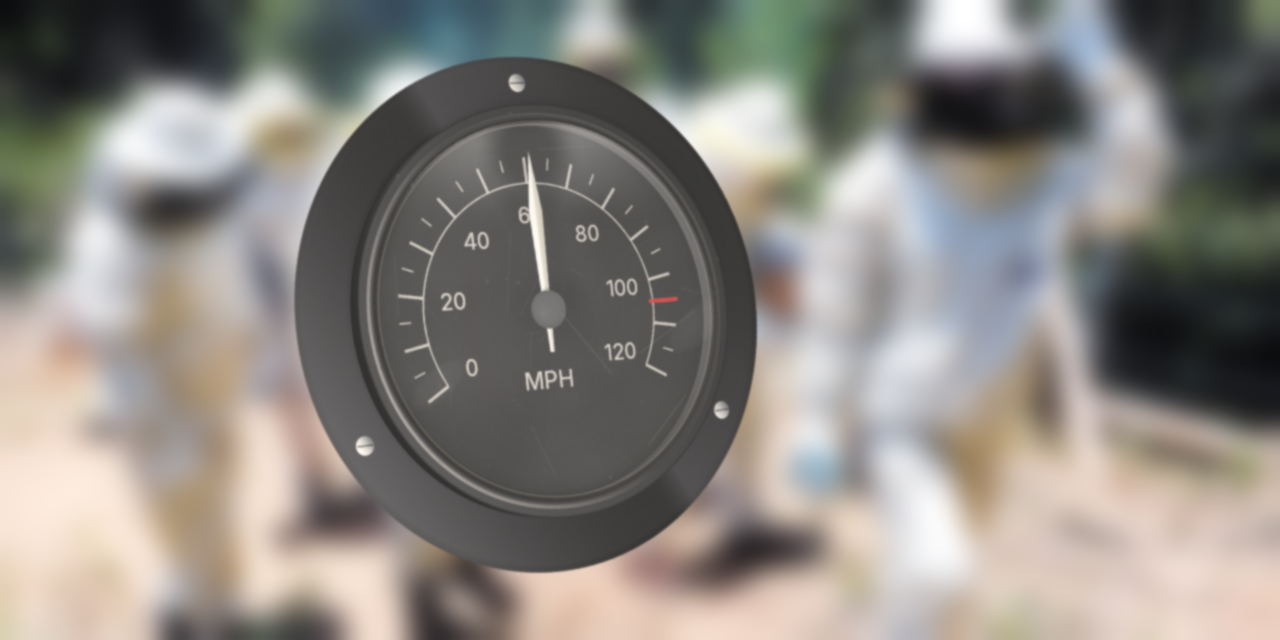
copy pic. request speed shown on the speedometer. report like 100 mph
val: 60 mph
